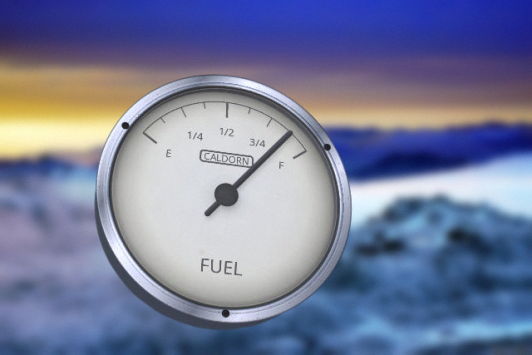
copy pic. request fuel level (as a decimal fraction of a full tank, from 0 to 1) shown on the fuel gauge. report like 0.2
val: 0.875
